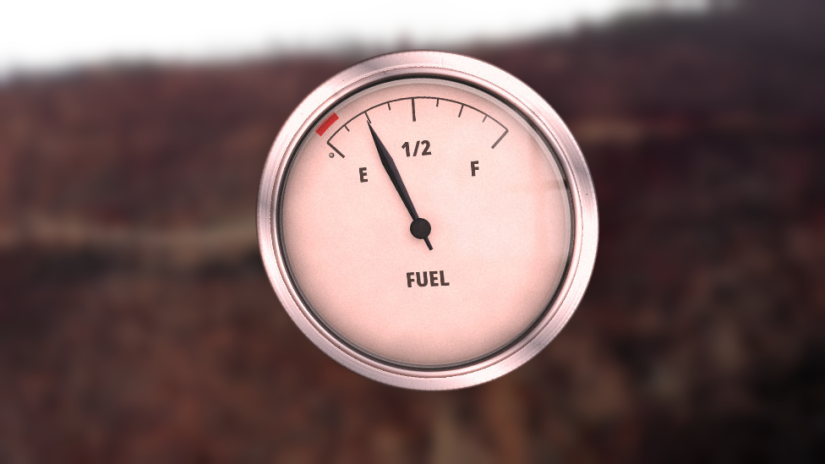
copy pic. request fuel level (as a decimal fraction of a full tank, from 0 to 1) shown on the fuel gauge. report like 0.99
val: 0.25
